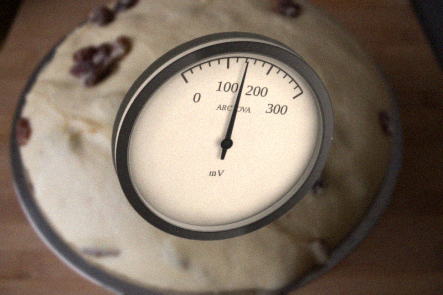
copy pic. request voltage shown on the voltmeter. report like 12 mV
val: 140 mV
